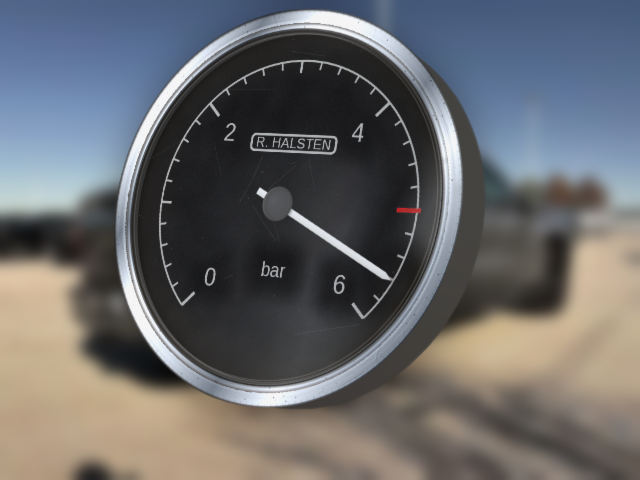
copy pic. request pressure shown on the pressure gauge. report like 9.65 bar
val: 5.6 bar
